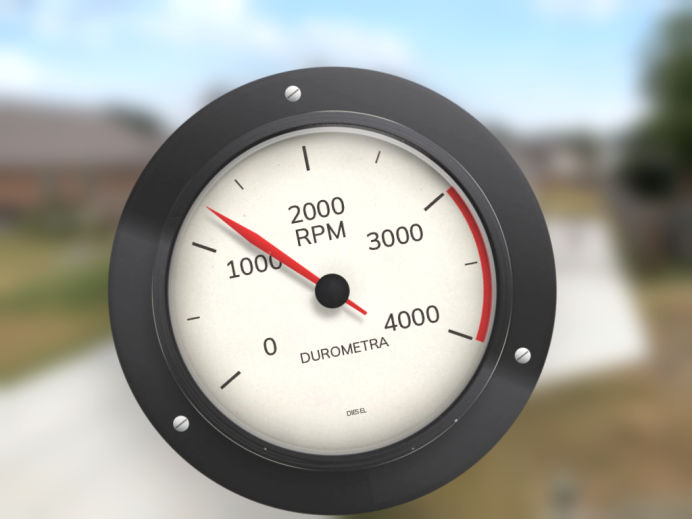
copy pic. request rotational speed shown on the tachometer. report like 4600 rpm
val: 1250 rpm
